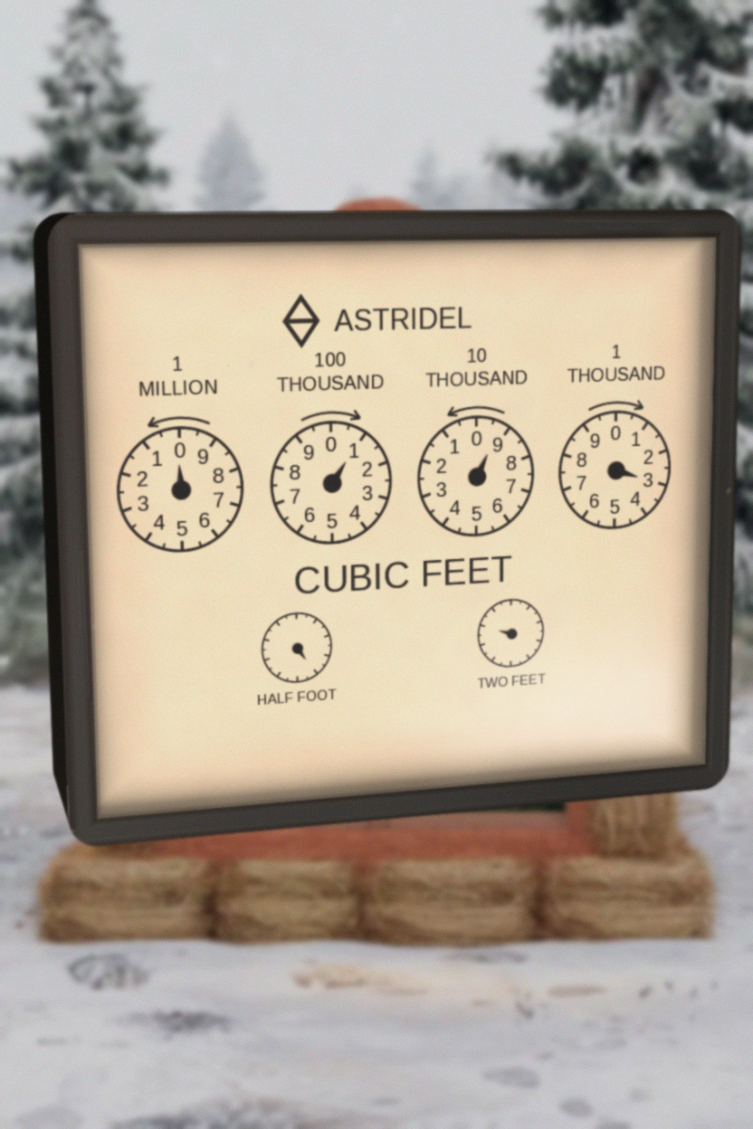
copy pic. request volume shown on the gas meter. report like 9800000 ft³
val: 9300 ft³
